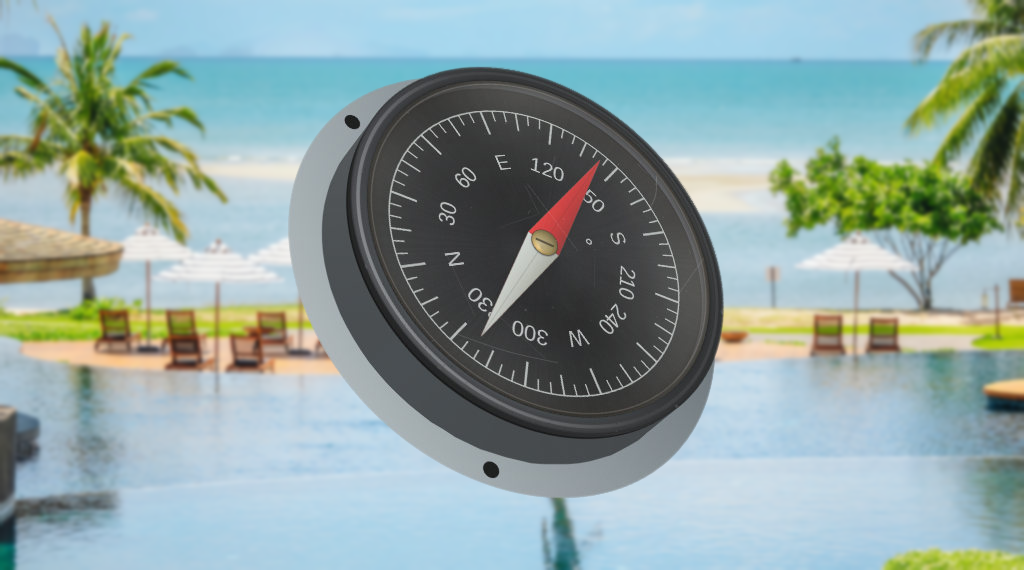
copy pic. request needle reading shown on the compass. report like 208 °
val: 142.5 °
